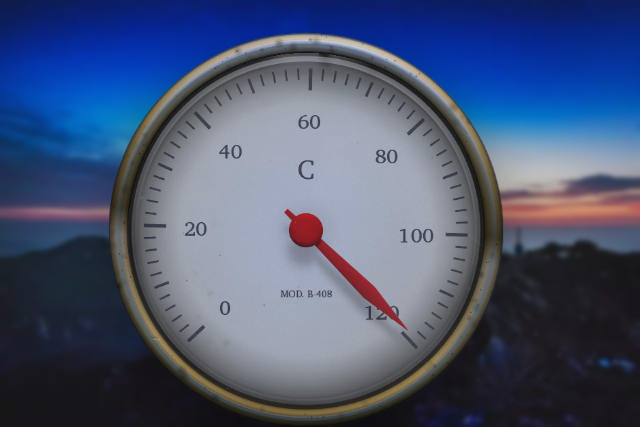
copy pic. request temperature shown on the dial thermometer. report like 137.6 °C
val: 119 °C
